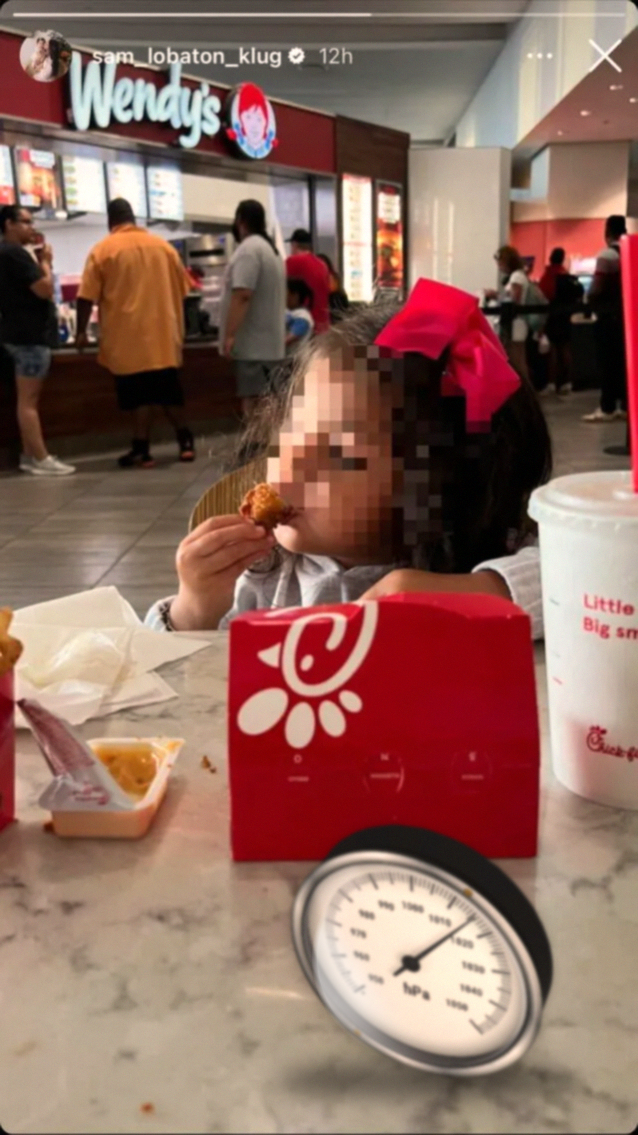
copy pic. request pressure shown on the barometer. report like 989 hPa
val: 1015 hPa
